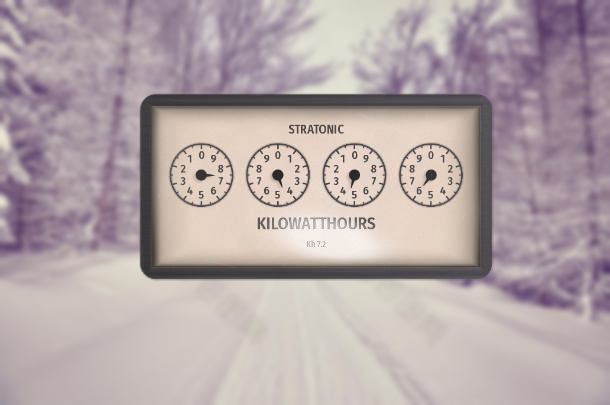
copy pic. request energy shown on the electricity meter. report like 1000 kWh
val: 7446 kWh
